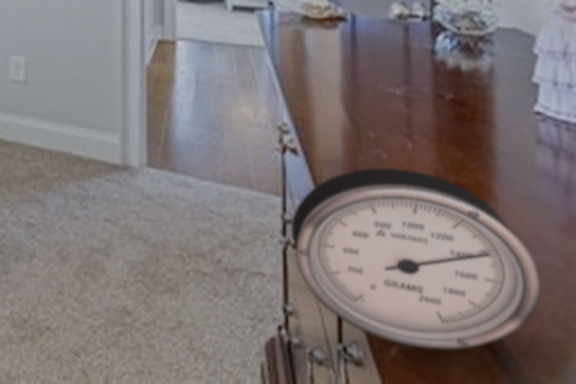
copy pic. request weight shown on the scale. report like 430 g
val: 1400 g
